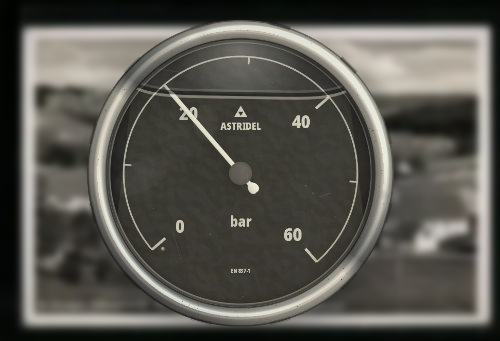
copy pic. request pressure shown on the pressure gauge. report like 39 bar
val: 20 bar
